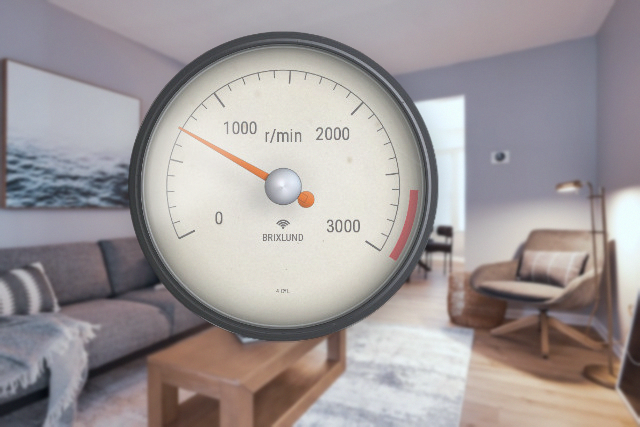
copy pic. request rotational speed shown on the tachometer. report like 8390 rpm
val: 700 rpm
